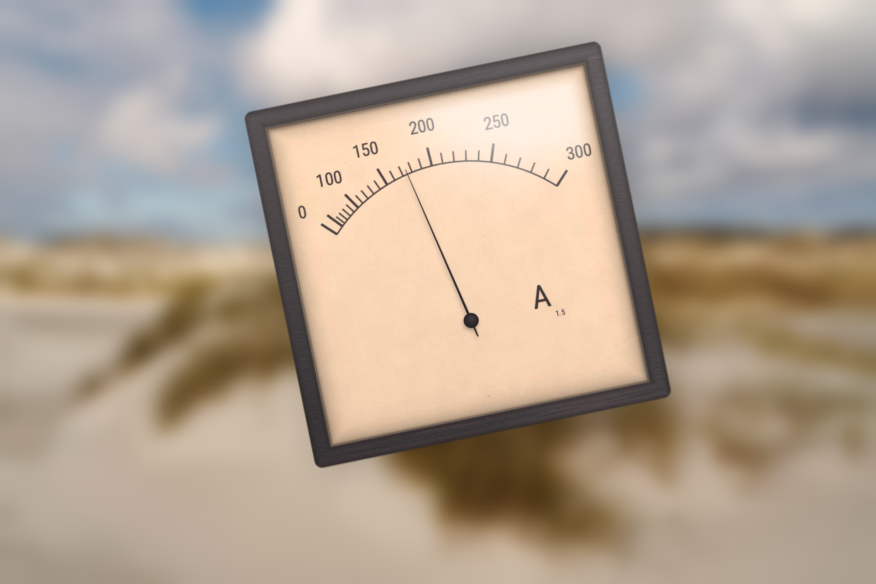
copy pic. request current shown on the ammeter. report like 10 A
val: 175 A
